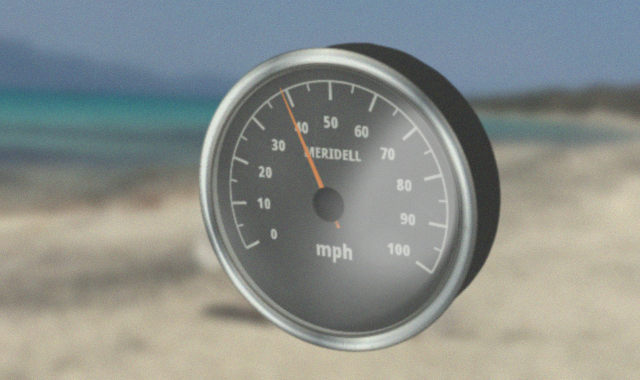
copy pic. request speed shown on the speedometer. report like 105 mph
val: 40 mph
